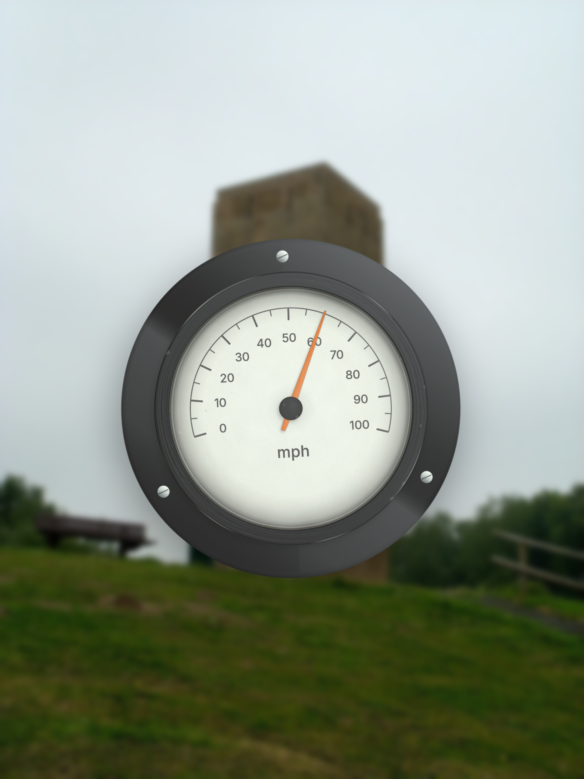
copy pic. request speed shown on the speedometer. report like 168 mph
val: 60 mph
